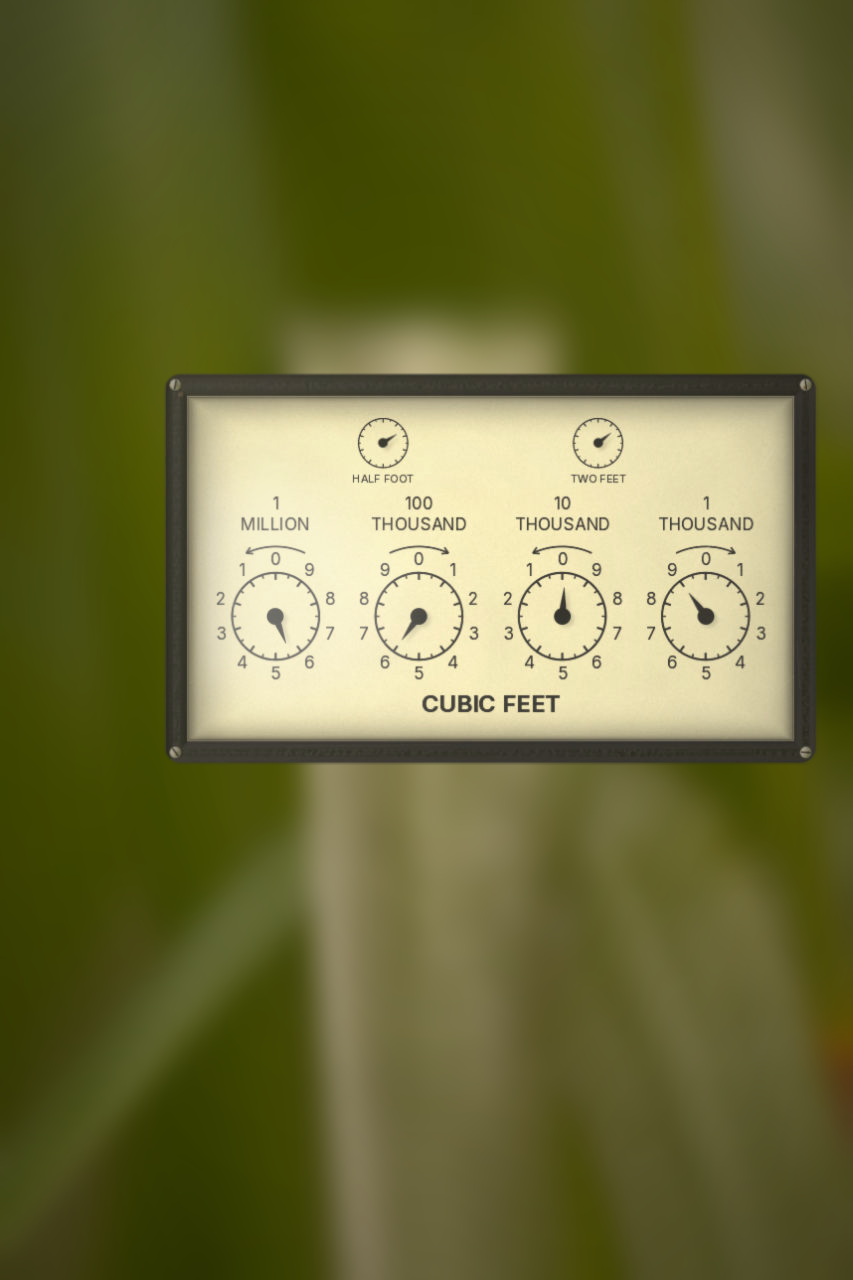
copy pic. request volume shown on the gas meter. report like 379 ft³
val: 559900 ft³
